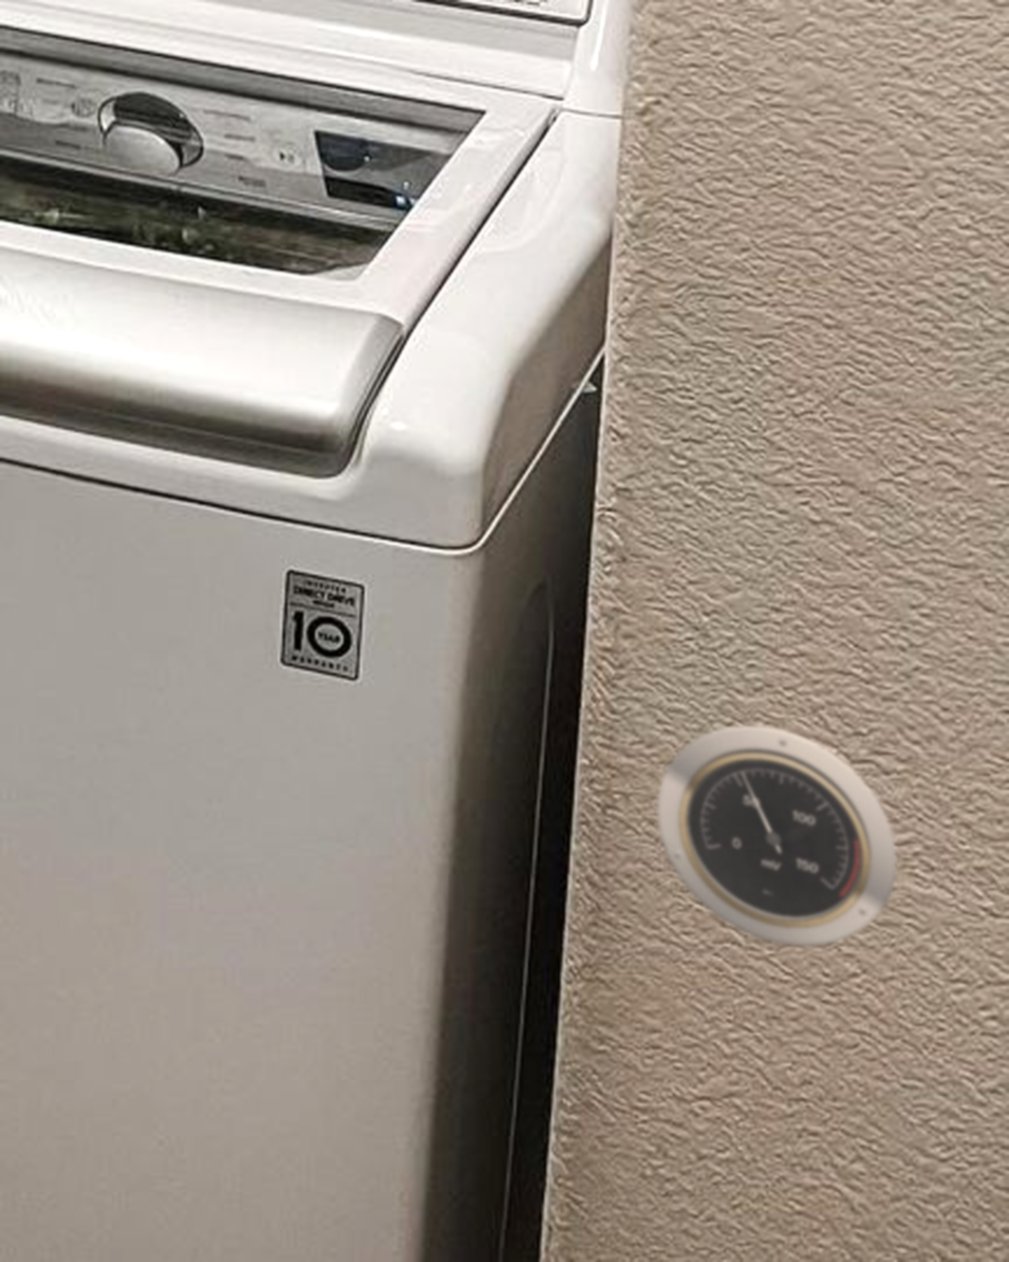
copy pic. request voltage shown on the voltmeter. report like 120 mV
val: 55 mV
